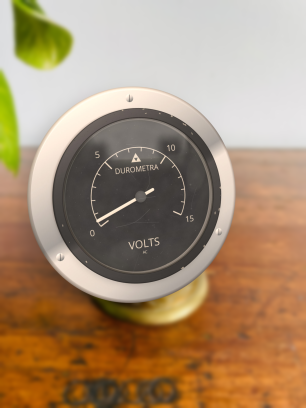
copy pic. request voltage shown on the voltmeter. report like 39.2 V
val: 0.5 V
